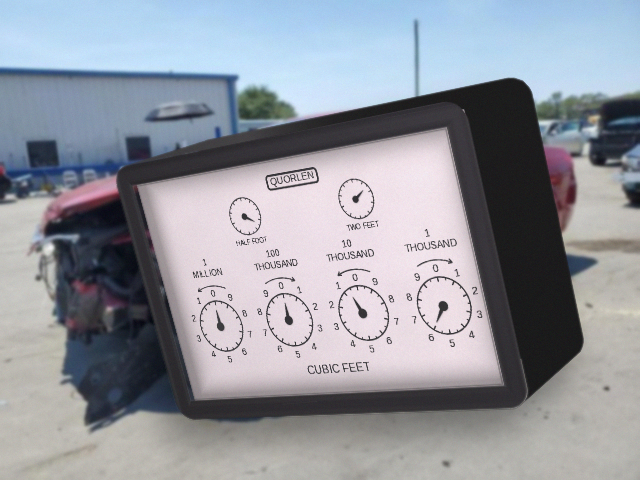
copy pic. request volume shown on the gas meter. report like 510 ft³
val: 600 ft³
